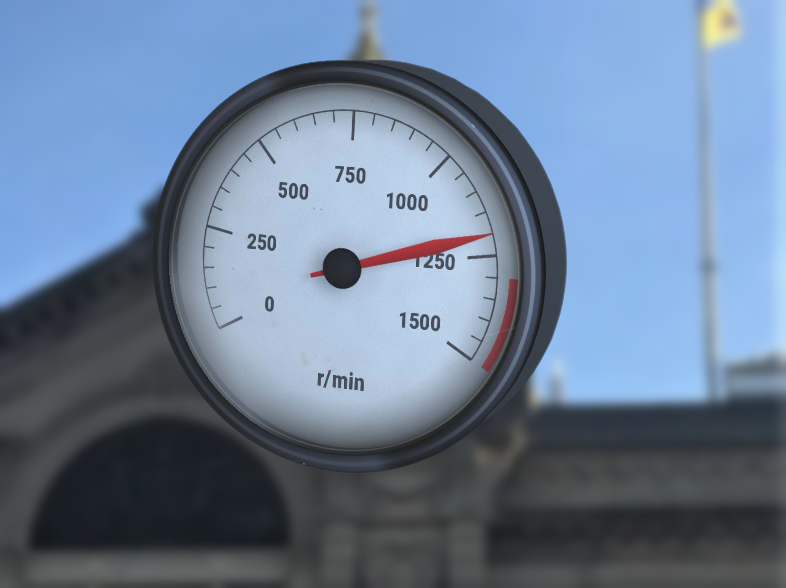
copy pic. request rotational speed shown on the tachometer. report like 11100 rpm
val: 1200 rpm
